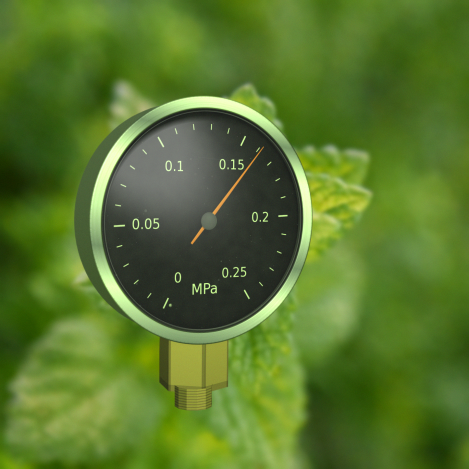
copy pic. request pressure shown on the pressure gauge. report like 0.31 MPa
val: 0.16 MPa
